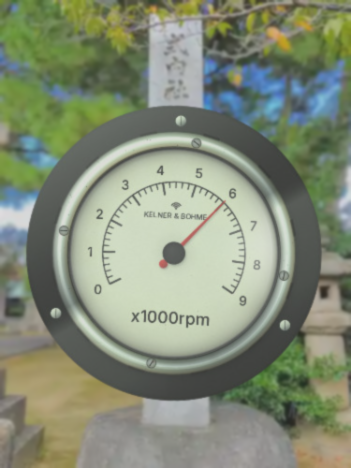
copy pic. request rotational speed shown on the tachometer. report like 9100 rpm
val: 6000 rpm
